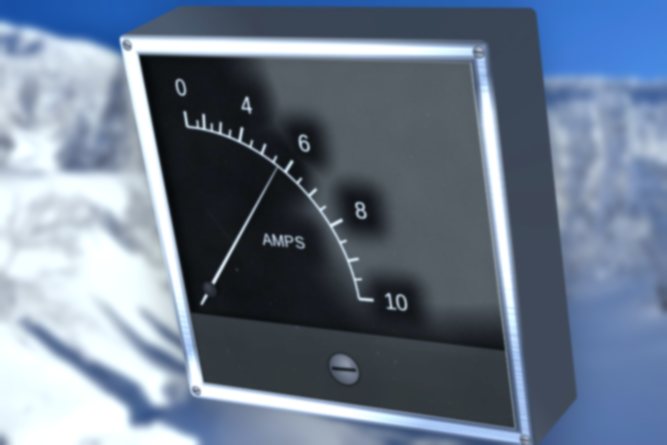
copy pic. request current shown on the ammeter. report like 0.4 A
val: 5.75 A
